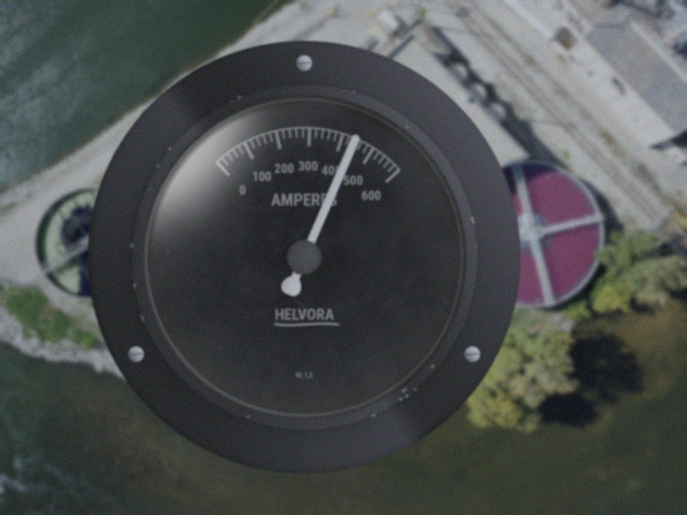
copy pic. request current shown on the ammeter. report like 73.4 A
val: 440 A
